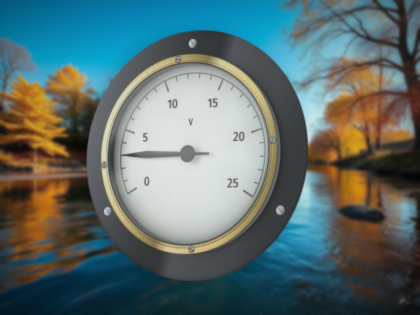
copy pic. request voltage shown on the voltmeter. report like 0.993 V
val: 3 V
